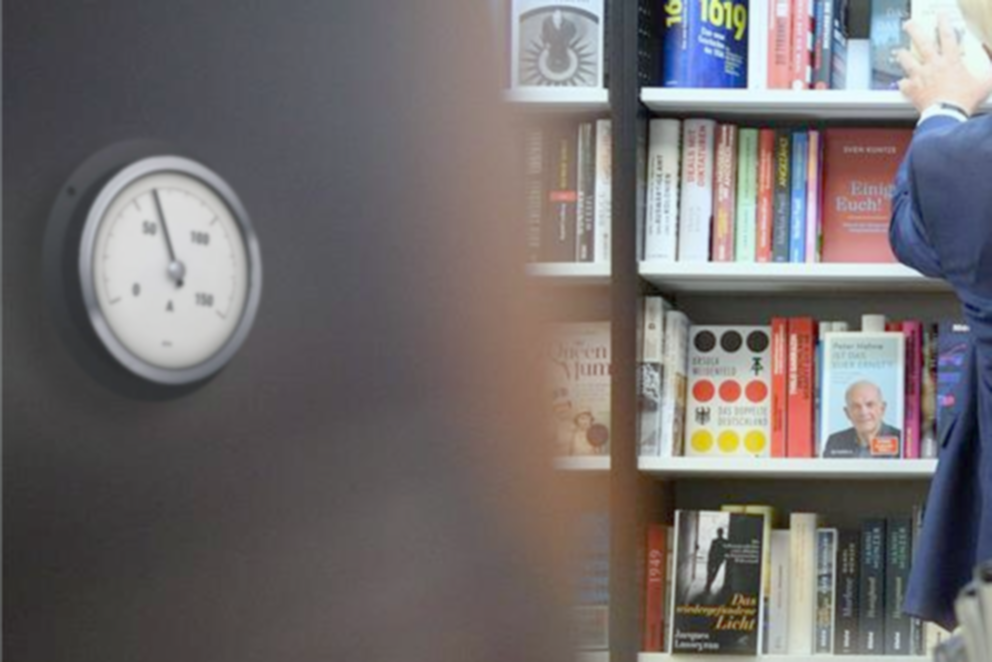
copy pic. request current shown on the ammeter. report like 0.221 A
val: 60 A
